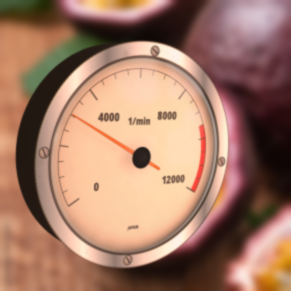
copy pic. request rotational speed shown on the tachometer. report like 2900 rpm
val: 3000 rpm
